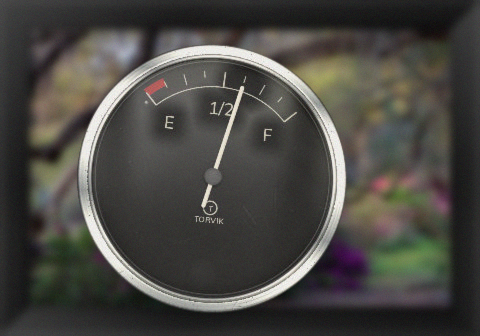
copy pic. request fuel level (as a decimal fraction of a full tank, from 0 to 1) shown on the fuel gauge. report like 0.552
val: 0.625
